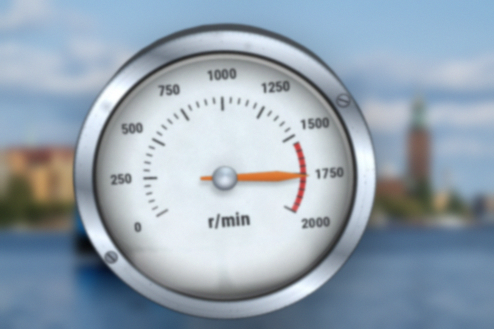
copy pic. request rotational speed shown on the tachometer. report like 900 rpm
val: 1750 rpm
